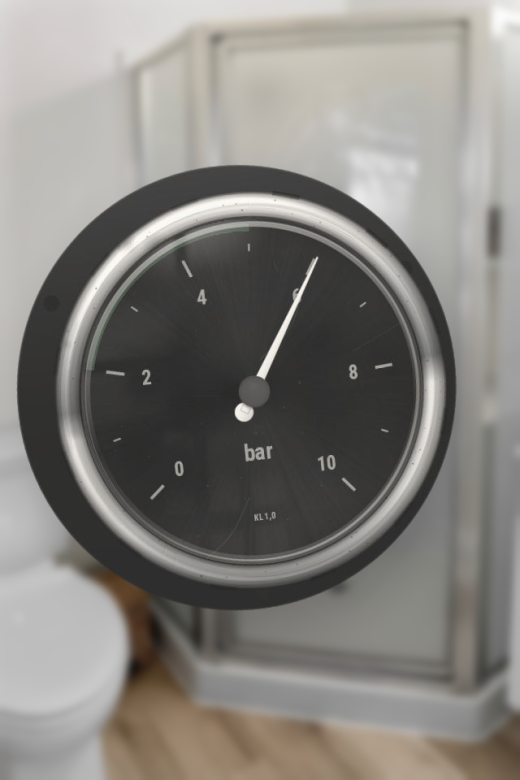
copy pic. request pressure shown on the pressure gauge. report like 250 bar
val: 6 bar
